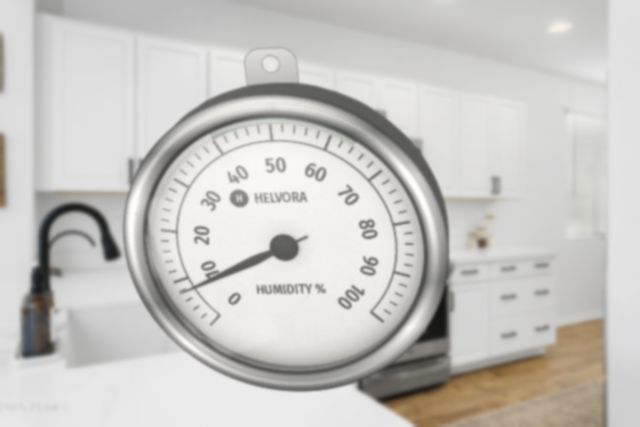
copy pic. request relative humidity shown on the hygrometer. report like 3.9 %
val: 8 %
